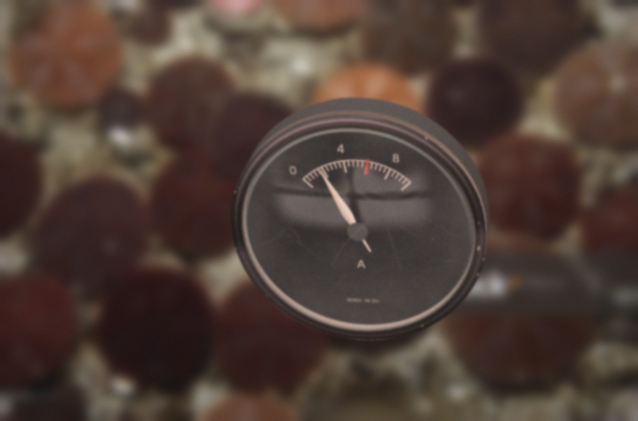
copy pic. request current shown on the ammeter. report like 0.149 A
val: 2 A
